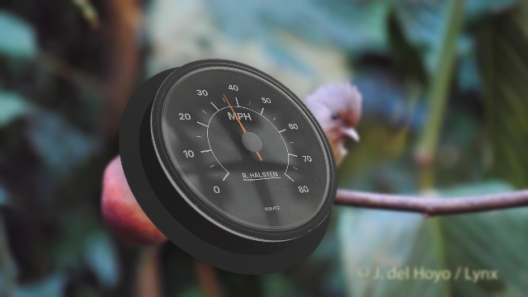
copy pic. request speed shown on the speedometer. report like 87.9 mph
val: 35 mph
